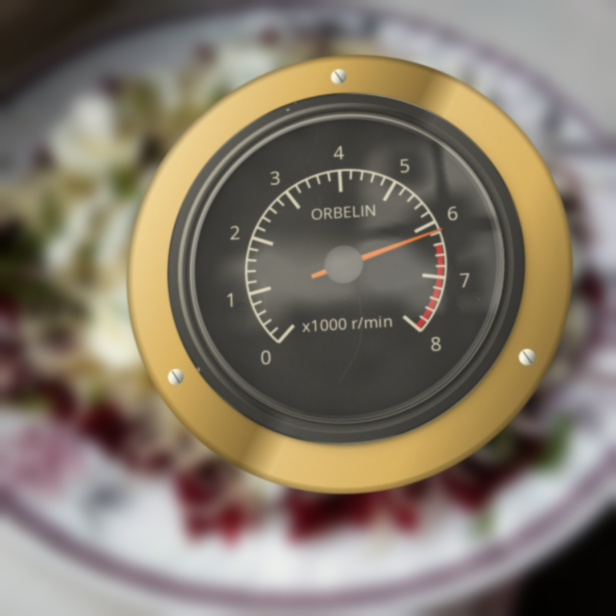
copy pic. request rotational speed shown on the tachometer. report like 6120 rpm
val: 6200 rpm
